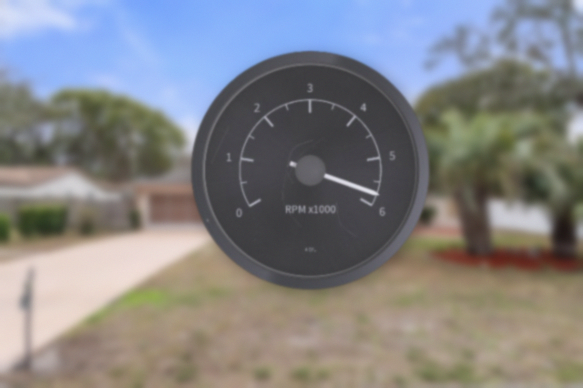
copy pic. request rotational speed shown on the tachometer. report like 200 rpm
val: 5750 rpm
